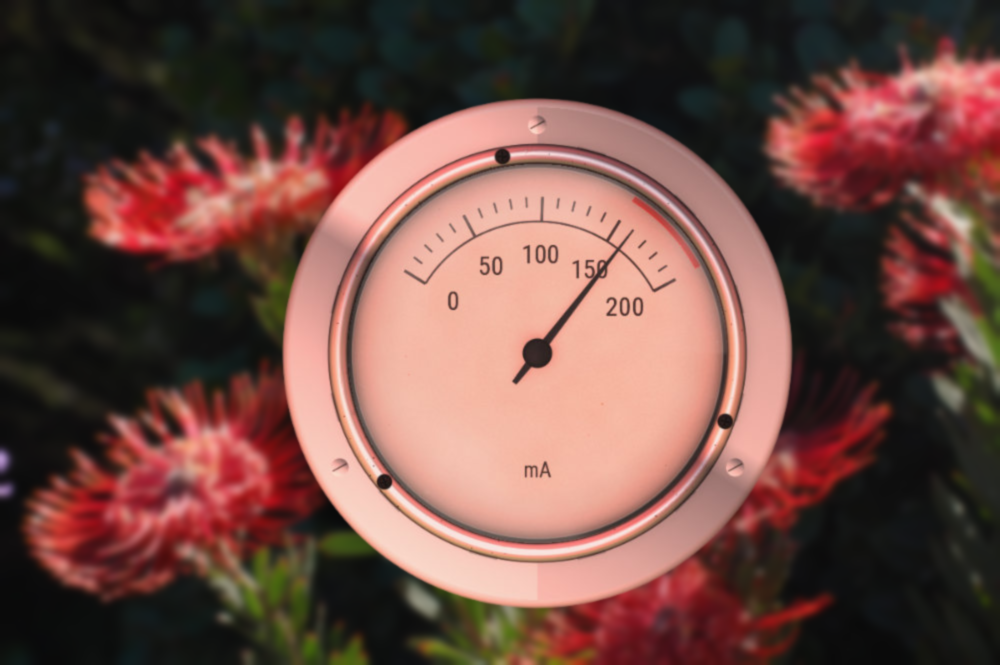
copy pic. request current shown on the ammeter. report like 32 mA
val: 160 mA
